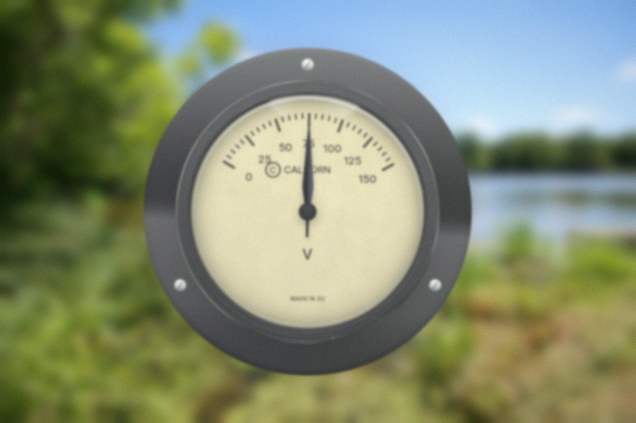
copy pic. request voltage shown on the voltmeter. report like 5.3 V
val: 75 V
